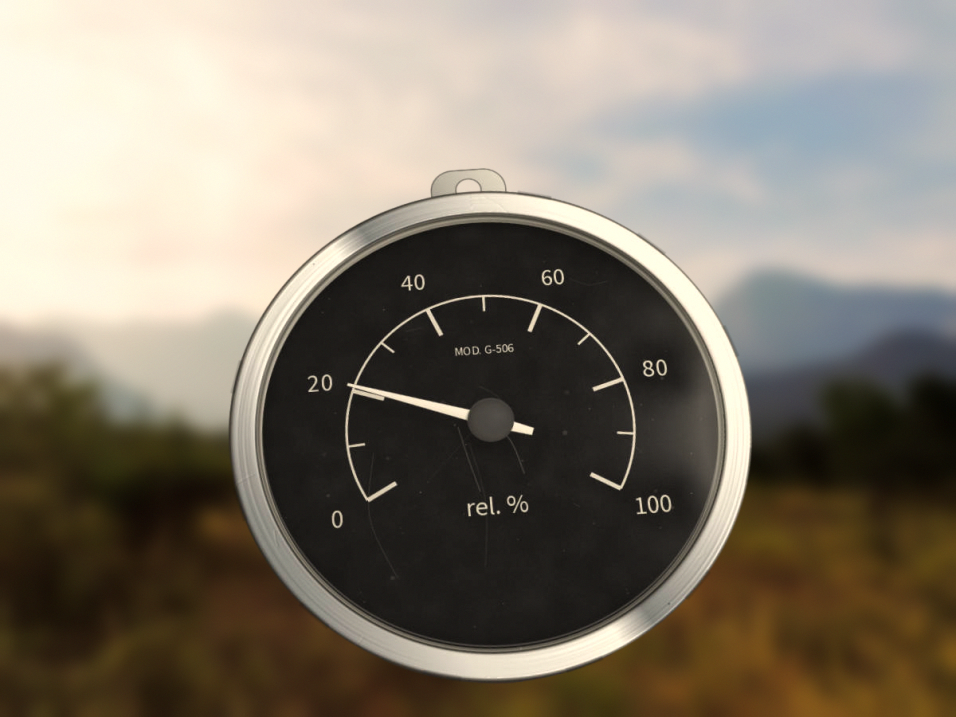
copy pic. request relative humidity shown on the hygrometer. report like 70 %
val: 20 %
